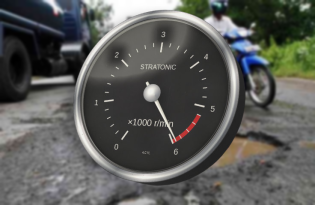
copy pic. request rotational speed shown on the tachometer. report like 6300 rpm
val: 5900 rpm
